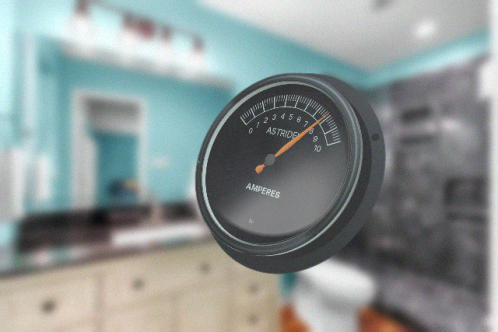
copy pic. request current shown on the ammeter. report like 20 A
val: 8 A
